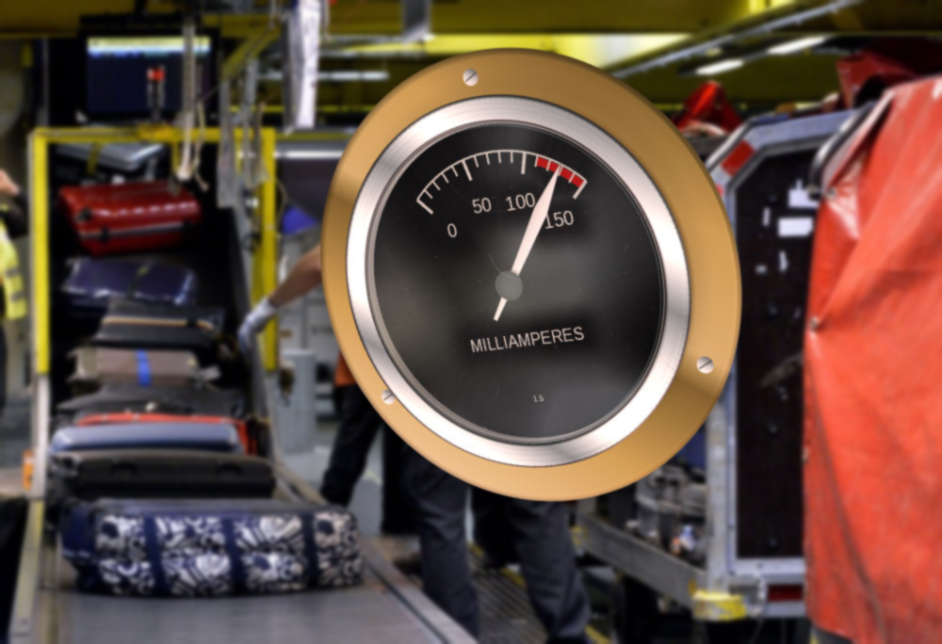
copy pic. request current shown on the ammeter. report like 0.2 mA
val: 130 mA
